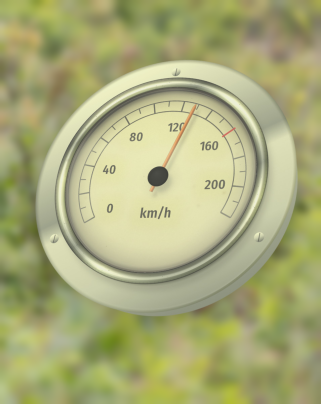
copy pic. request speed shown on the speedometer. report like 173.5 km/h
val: 130 km/h
